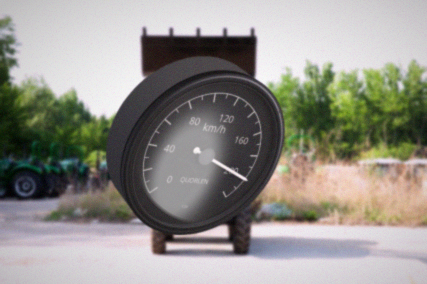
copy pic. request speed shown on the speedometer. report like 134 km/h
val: 200 km/h
